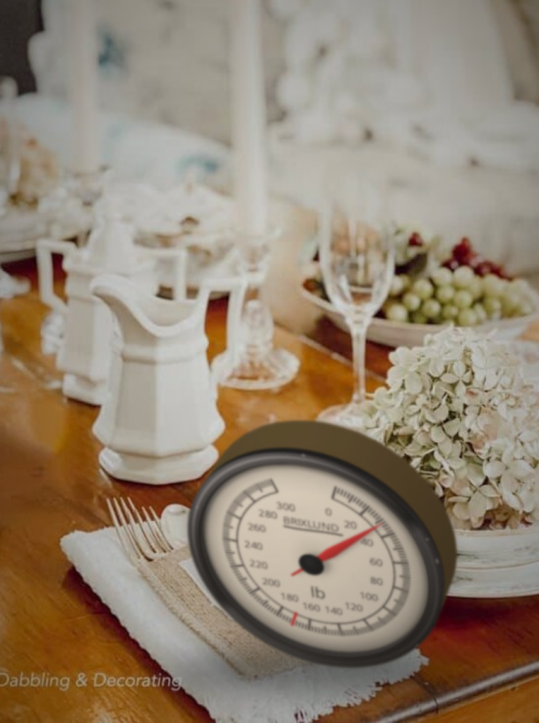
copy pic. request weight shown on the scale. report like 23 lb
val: 30 lb
